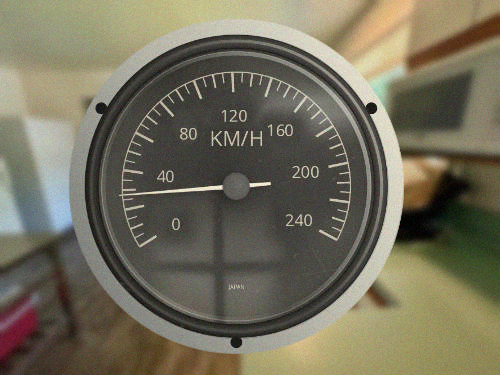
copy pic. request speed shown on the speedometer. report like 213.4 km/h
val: 27.5 km/h
